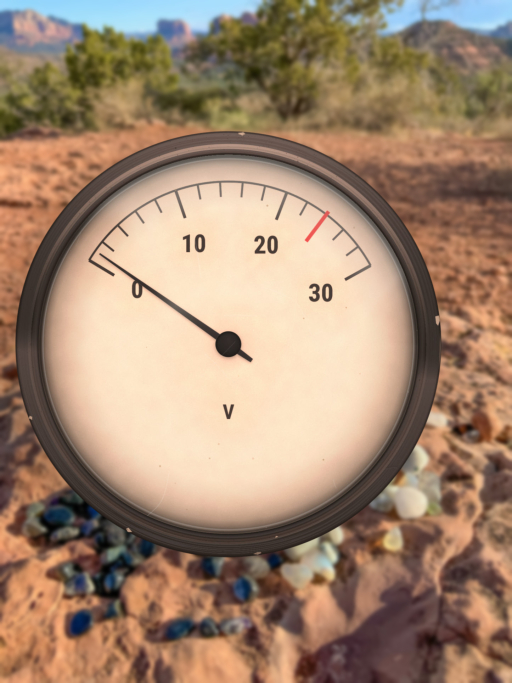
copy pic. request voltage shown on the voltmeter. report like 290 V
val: 1 V
